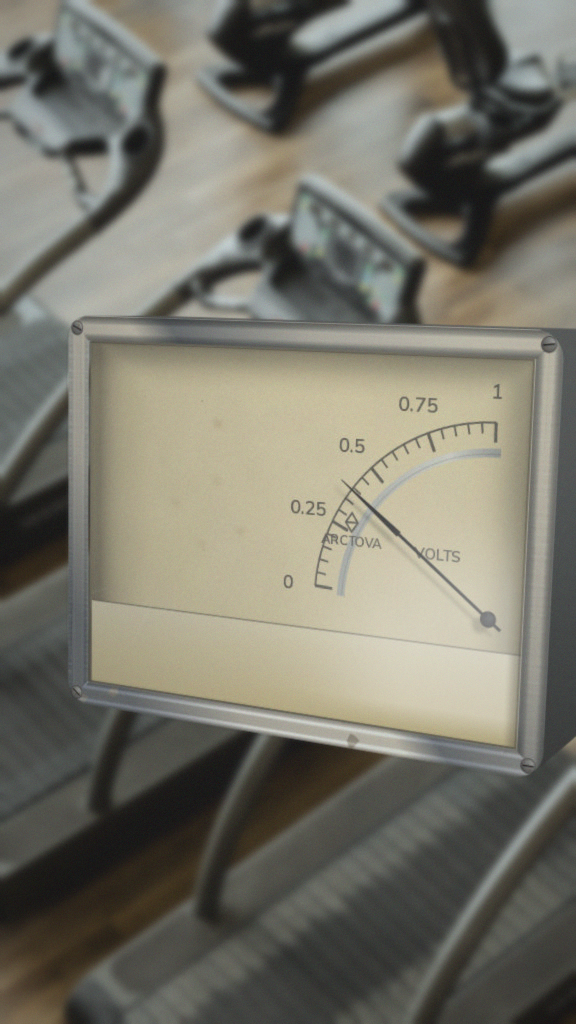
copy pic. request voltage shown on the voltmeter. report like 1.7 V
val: 0.4 V
